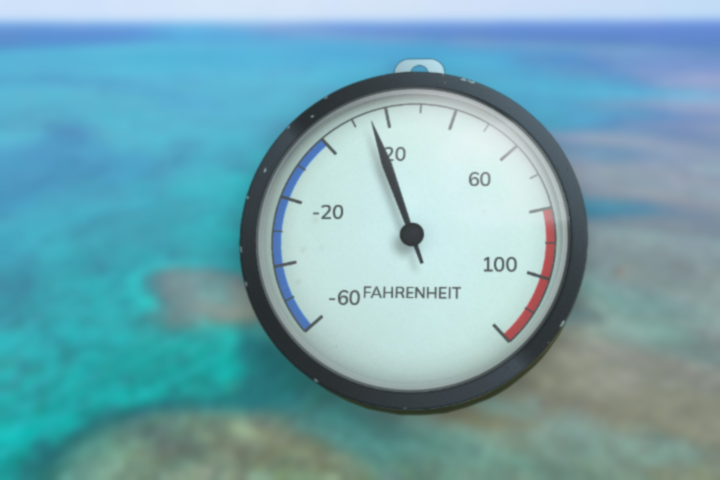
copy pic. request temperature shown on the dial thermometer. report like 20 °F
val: 15 °F
